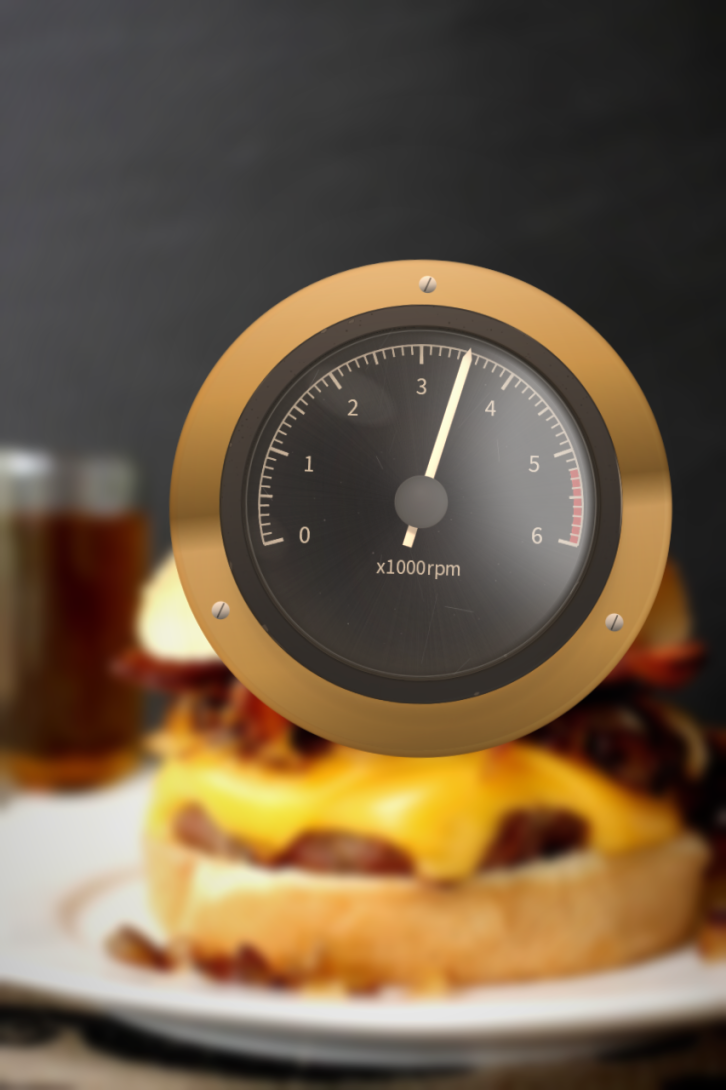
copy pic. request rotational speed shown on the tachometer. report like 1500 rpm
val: 3500 rpm
